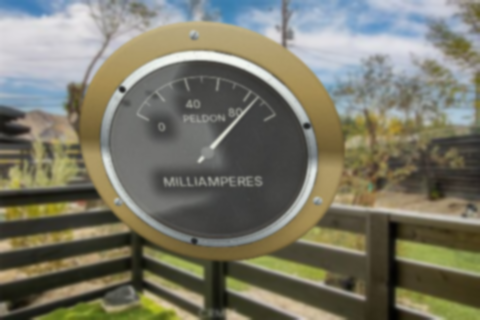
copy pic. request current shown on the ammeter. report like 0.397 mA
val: 85 mA
